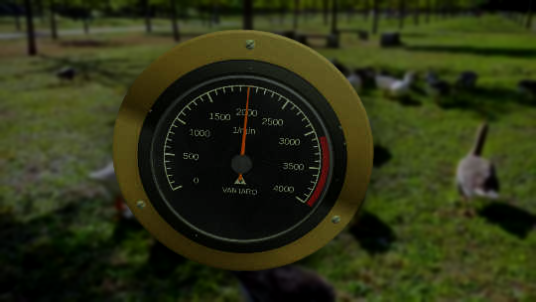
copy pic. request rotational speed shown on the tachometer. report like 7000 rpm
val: 2000 rpm
